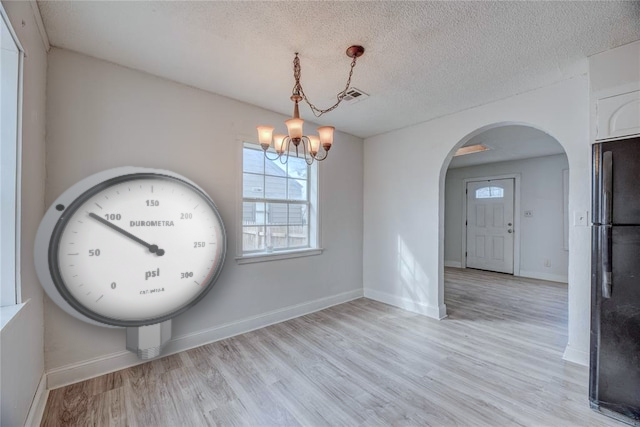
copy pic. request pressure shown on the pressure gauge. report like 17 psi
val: 90 psi
